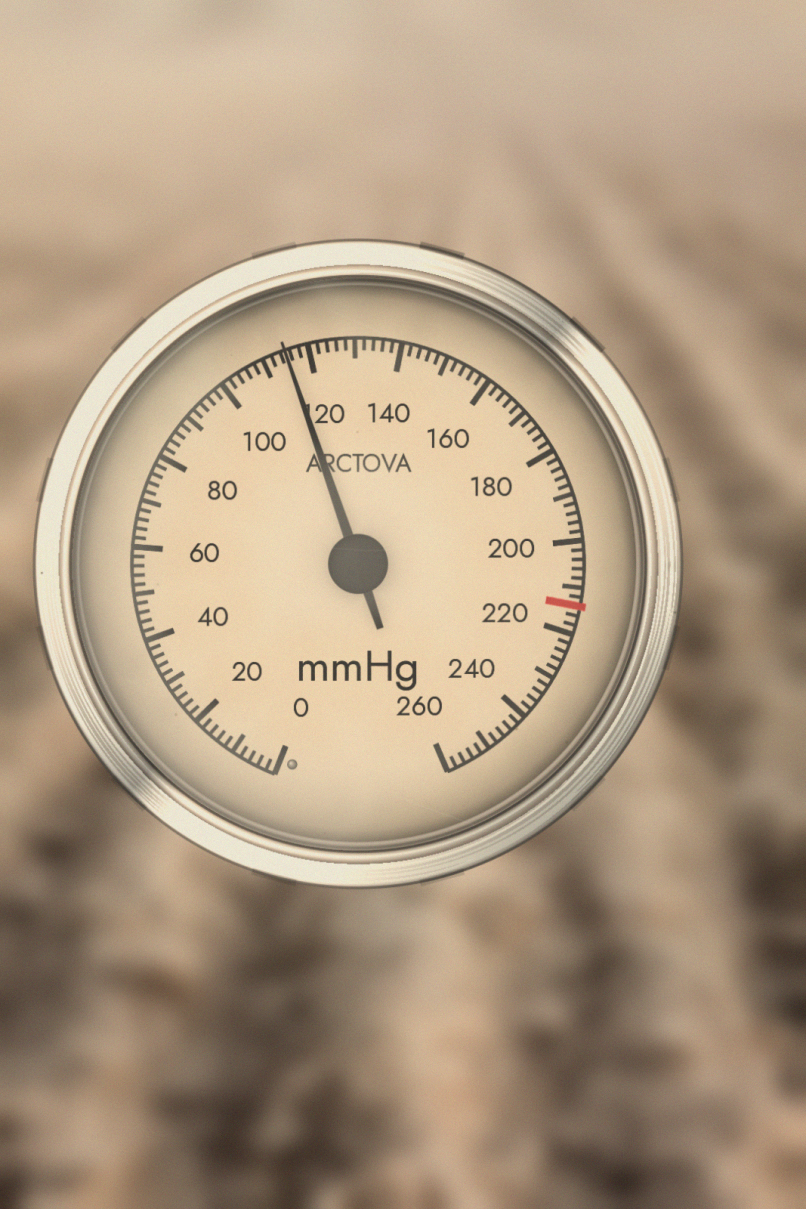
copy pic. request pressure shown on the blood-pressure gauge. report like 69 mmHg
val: 115 mmHg
